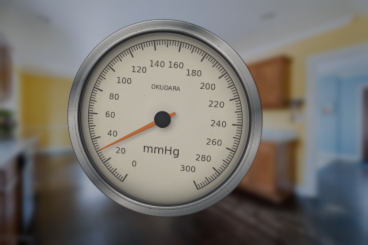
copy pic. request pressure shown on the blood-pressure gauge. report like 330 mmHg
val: 30 mmHg
